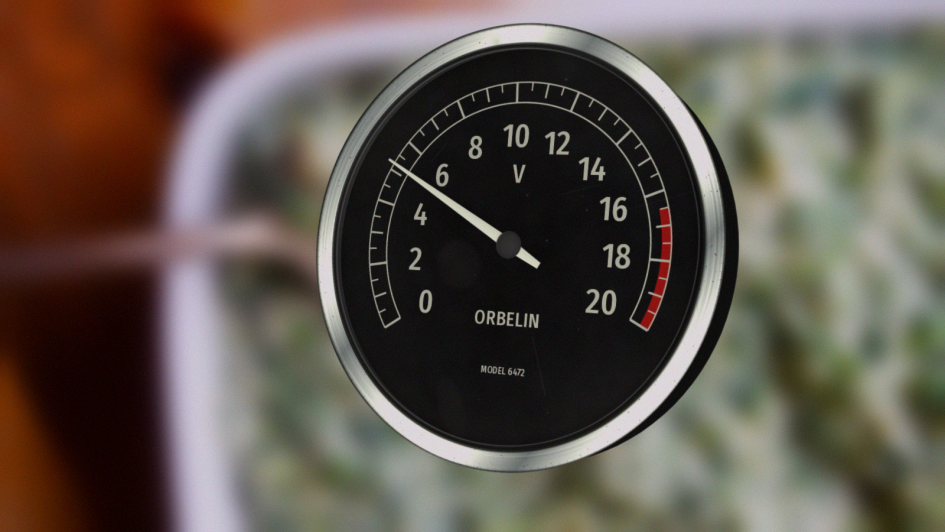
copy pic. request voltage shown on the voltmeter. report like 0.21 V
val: 5.25 V
